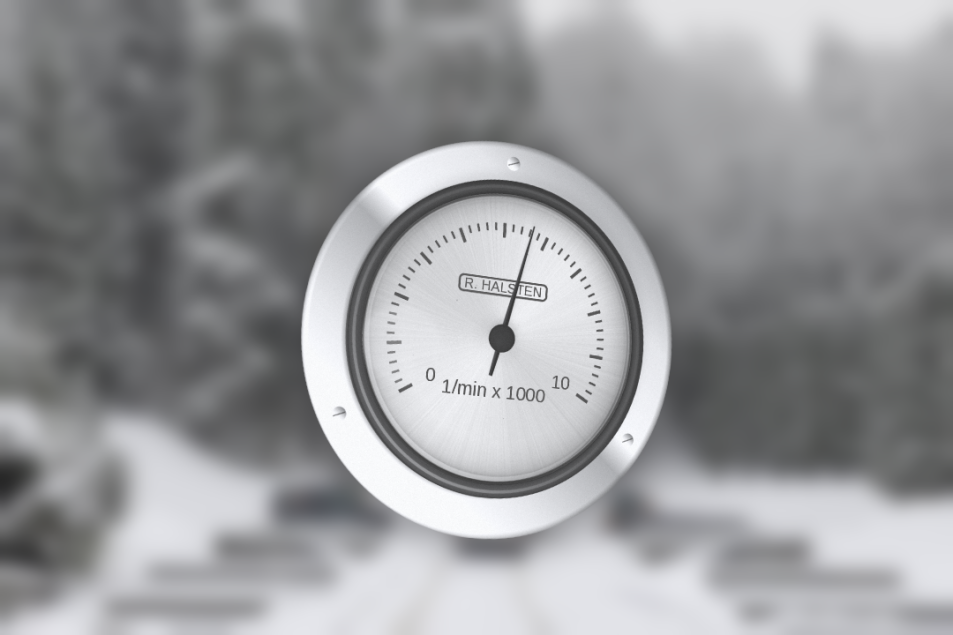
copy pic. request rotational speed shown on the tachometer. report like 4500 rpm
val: 5600 rpm
